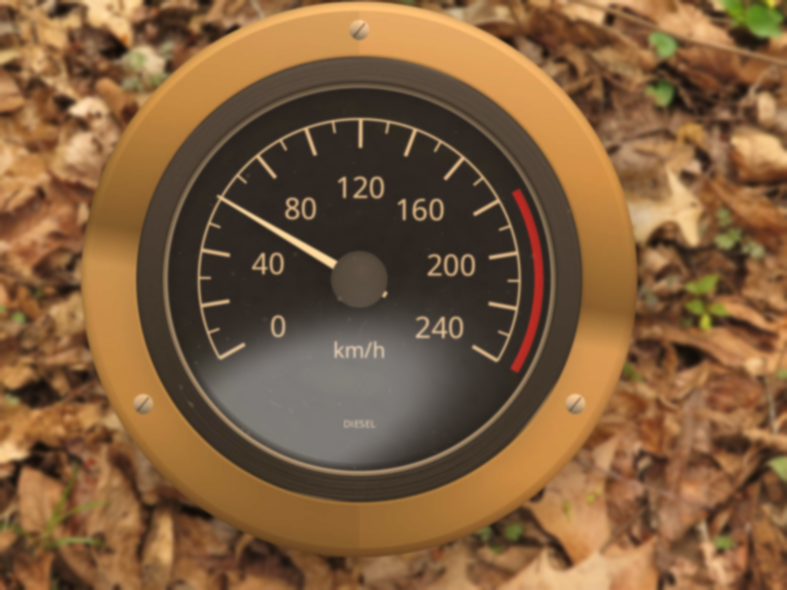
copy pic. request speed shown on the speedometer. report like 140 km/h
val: 60 km/h
